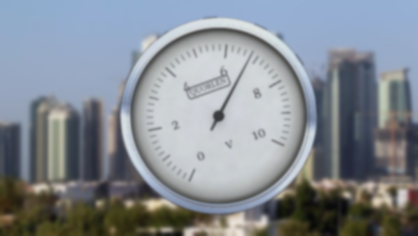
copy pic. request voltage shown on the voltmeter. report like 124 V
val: 6.8 V
